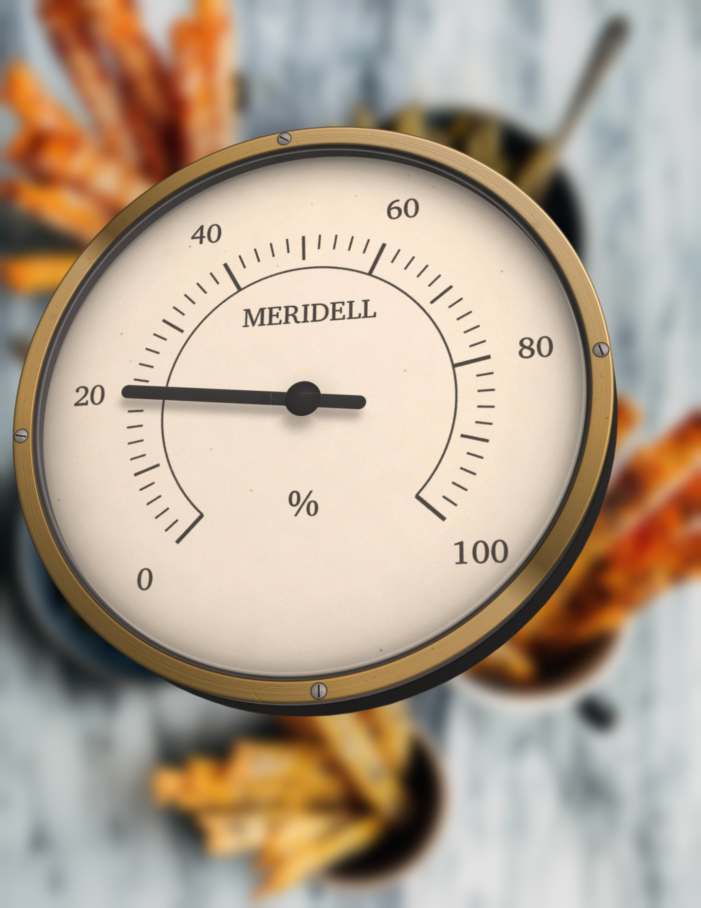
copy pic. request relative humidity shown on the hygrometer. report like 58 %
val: 20 %
